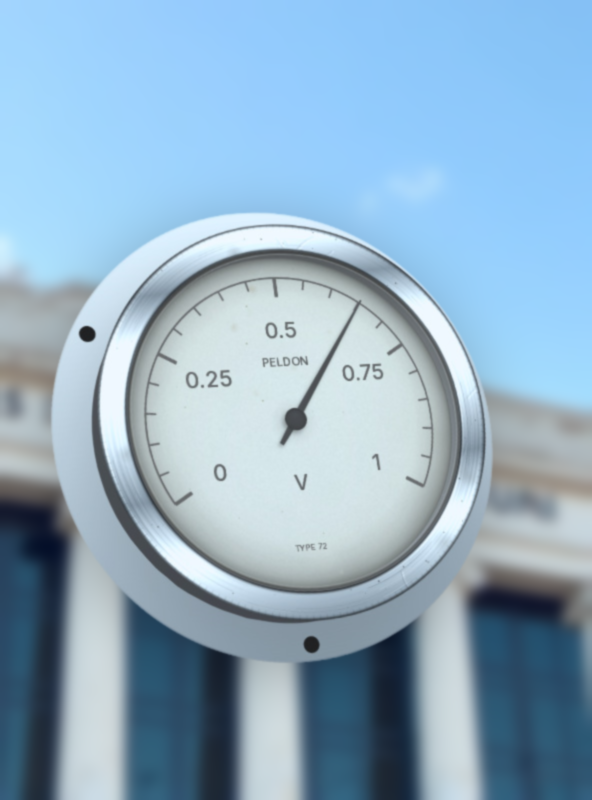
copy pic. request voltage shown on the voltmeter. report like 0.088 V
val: 0.65 V
